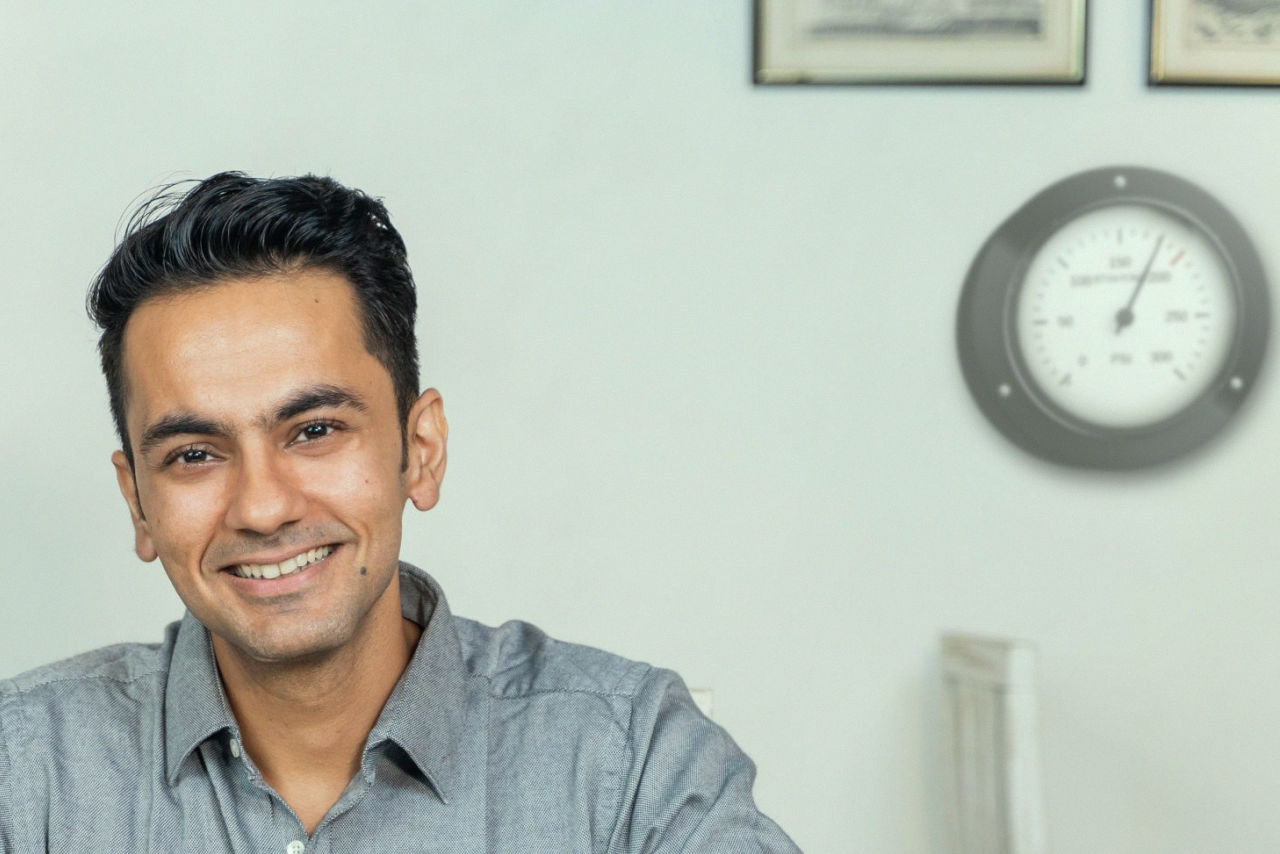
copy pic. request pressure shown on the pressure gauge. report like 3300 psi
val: 180 psi
